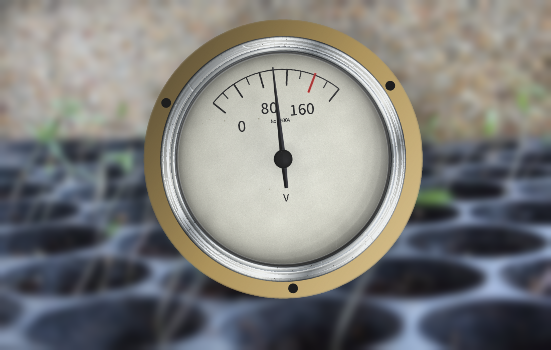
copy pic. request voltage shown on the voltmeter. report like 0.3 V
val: 100 V
